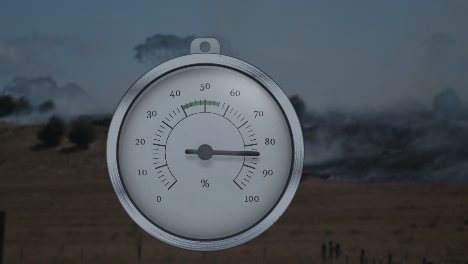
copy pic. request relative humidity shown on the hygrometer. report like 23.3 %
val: 84 %
